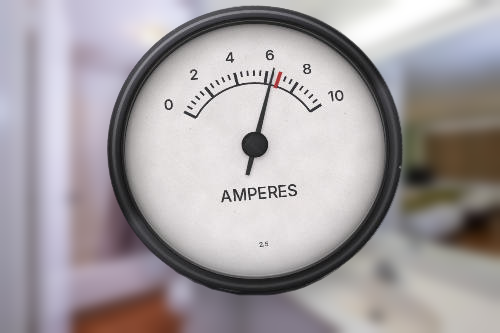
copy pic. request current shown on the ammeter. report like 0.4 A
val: 6.4 A
